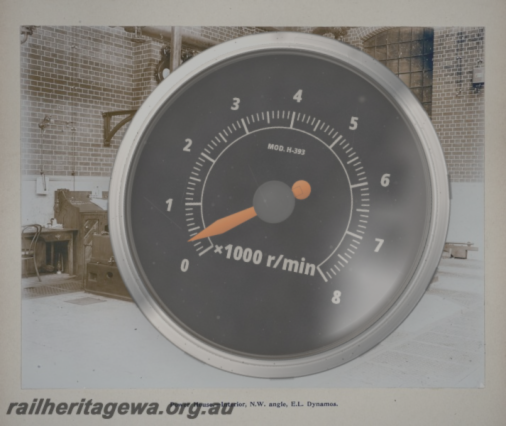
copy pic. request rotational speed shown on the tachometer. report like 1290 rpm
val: 300 rpm
